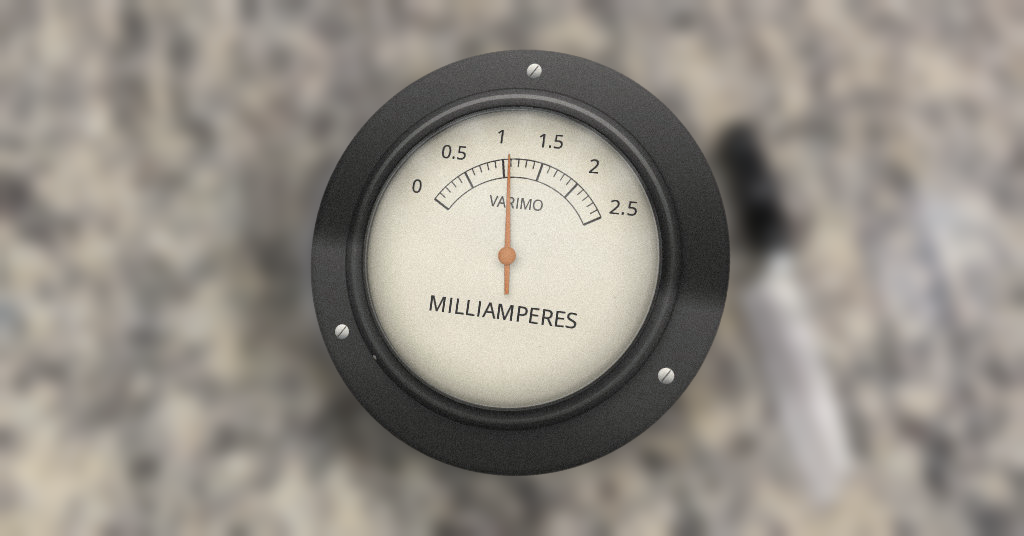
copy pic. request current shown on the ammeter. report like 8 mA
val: 1.1 mA
